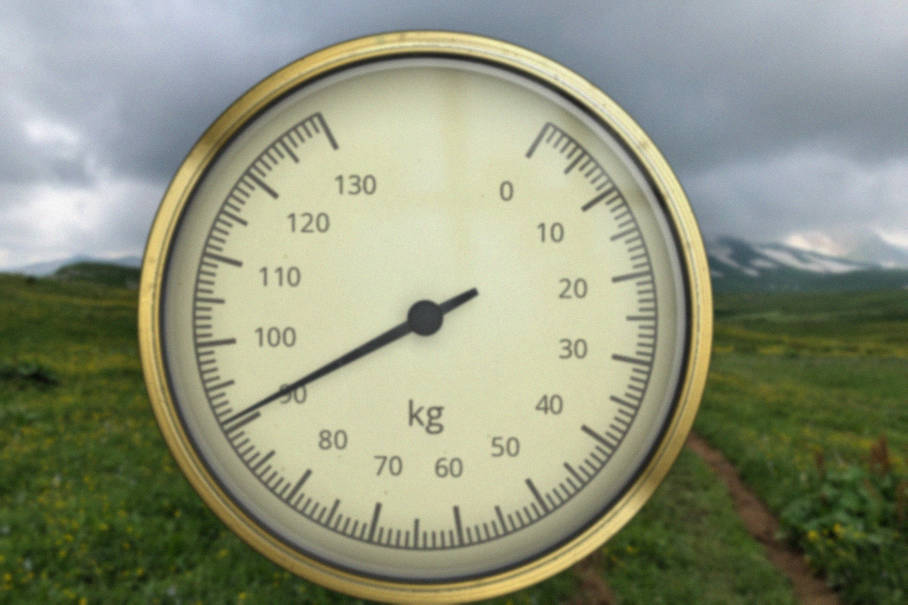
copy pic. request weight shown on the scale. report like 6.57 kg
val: 91 kg
